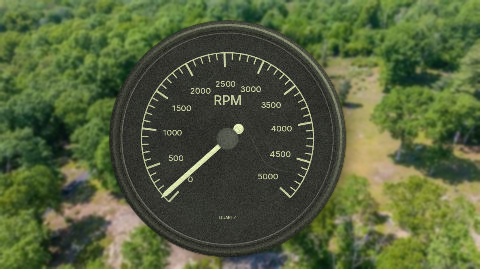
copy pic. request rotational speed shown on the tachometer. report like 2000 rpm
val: 100 rpm
